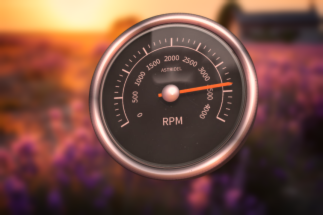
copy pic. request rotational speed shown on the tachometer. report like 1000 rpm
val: 3400 rpm
